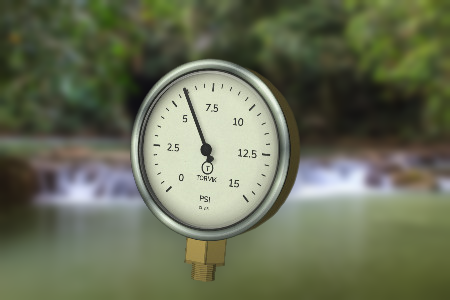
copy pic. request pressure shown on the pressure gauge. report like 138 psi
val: 6 psi
